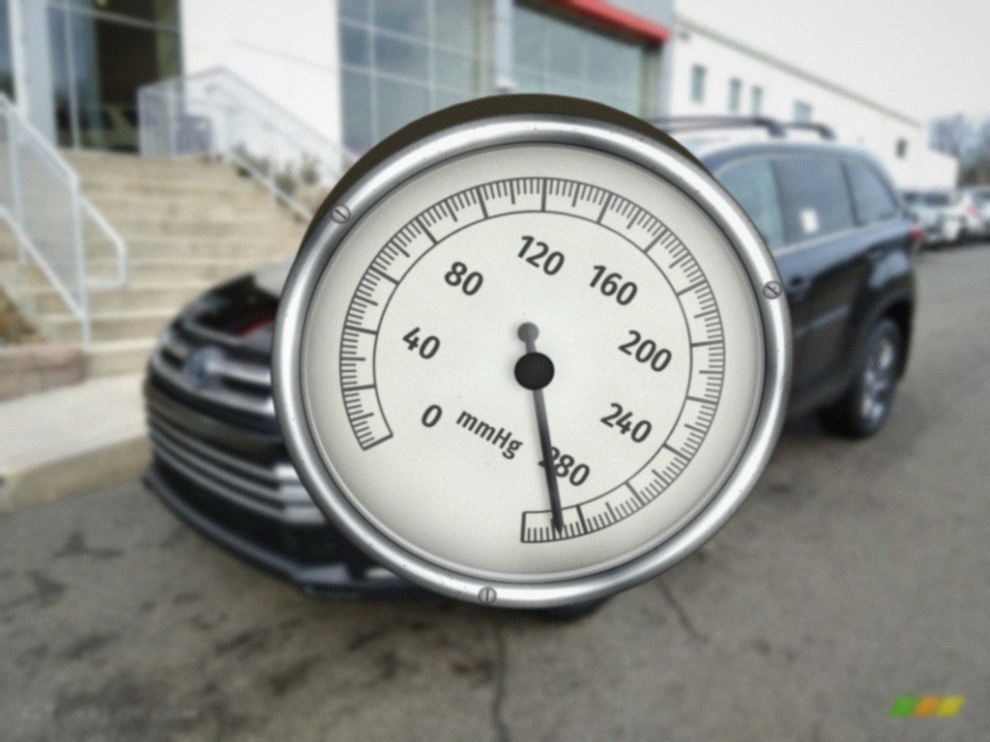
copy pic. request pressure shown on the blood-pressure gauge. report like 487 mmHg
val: 288 mmHg
